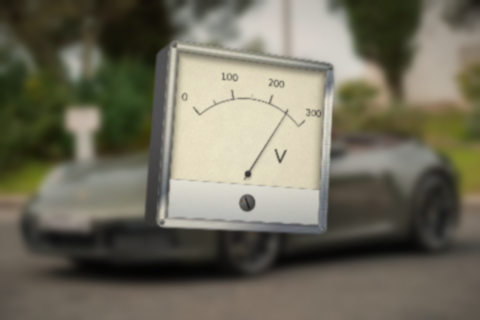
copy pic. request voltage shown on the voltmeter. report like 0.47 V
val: 250 V
